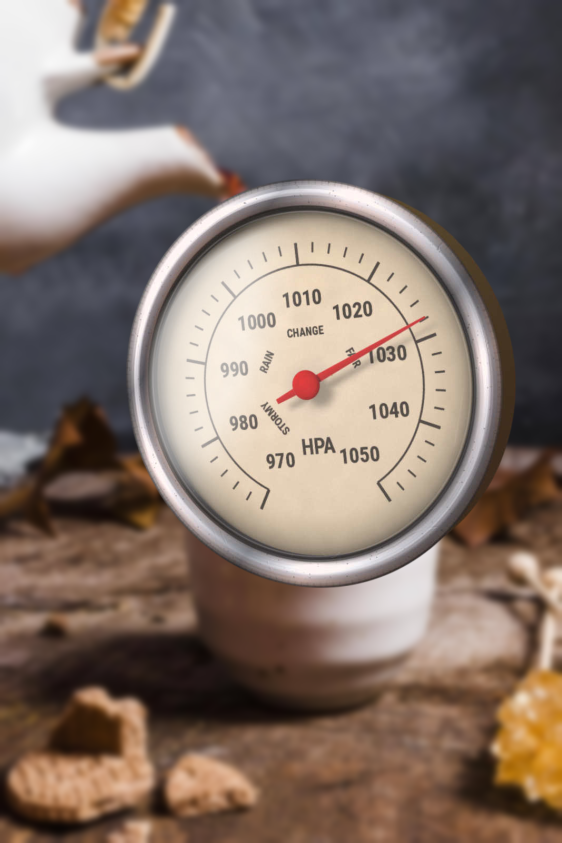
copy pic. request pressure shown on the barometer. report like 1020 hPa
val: 1028 hPa
